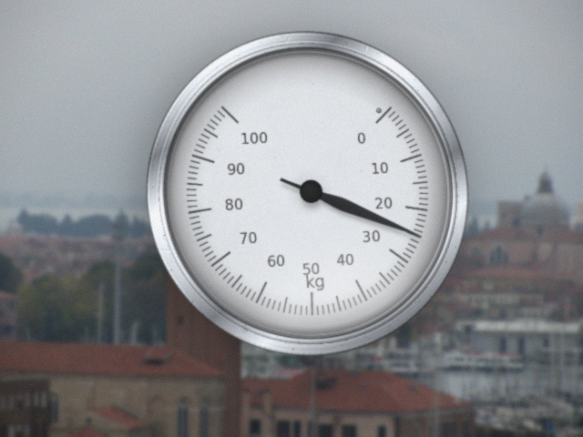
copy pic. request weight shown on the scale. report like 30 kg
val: 25 kg
